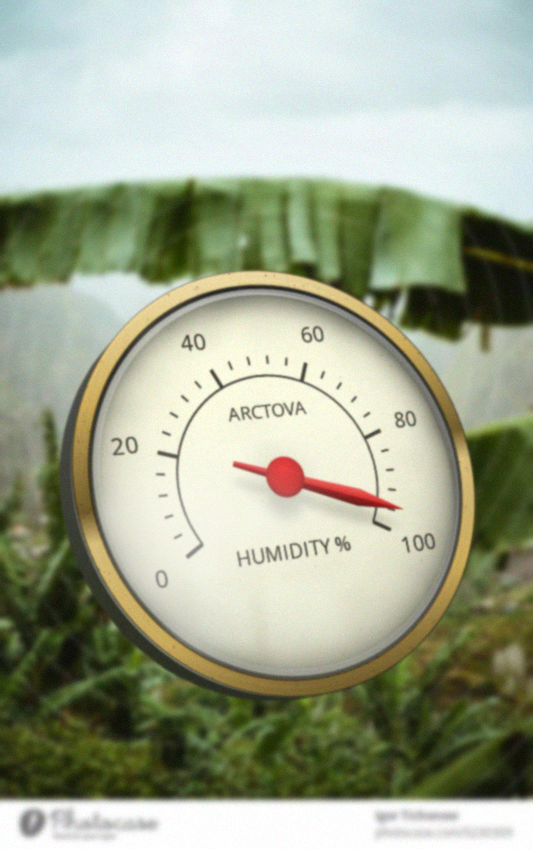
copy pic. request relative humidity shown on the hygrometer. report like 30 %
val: 96 %
